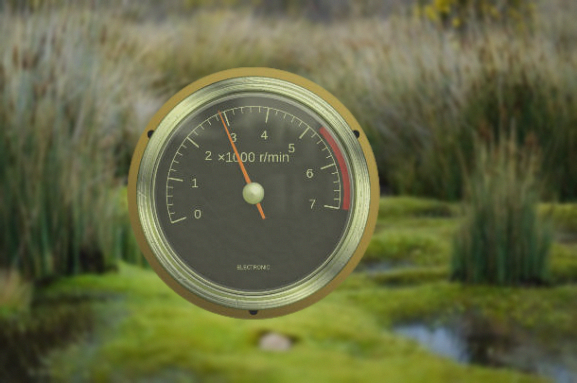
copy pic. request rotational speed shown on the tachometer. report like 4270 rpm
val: 2900 rpm
